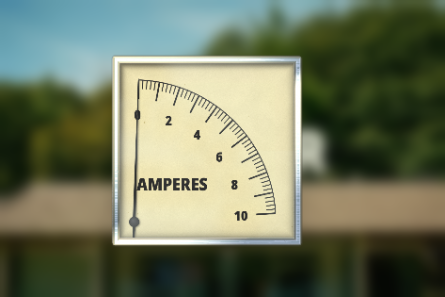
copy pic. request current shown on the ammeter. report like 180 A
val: 0 A
